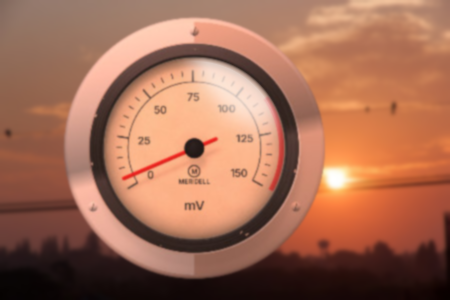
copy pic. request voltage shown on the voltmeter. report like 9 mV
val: 5 mV
